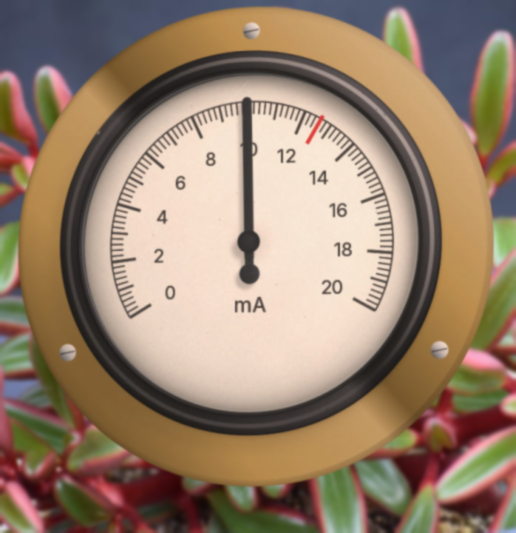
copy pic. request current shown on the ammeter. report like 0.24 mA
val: 10 mA
